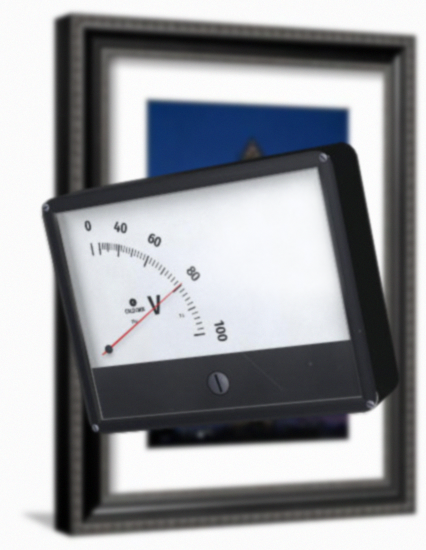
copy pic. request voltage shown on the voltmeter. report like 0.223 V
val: 80 V
